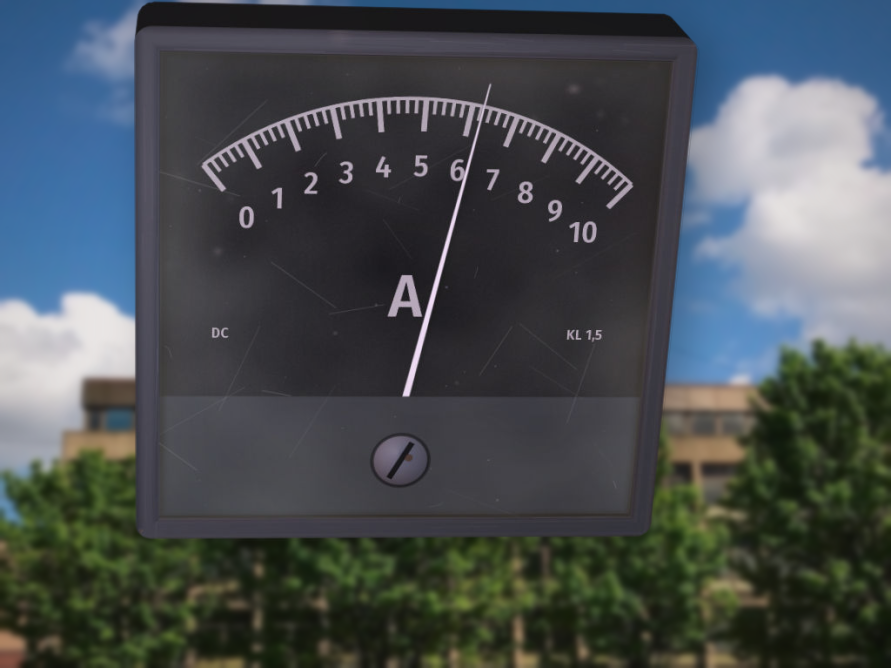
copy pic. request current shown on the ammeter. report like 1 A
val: 6.2 A
